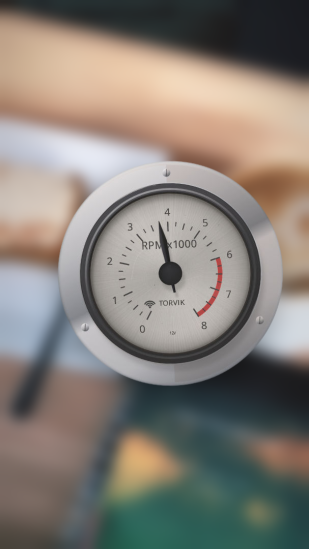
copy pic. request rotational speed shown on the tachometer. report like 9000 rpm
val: 3750 rpm
